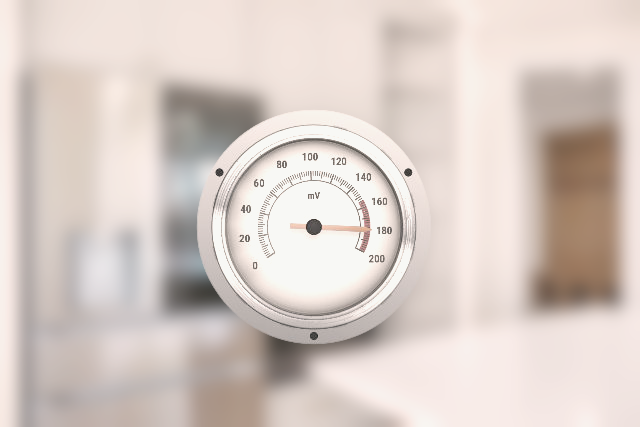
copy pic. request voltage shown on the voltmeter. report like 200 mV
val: 180 mV
